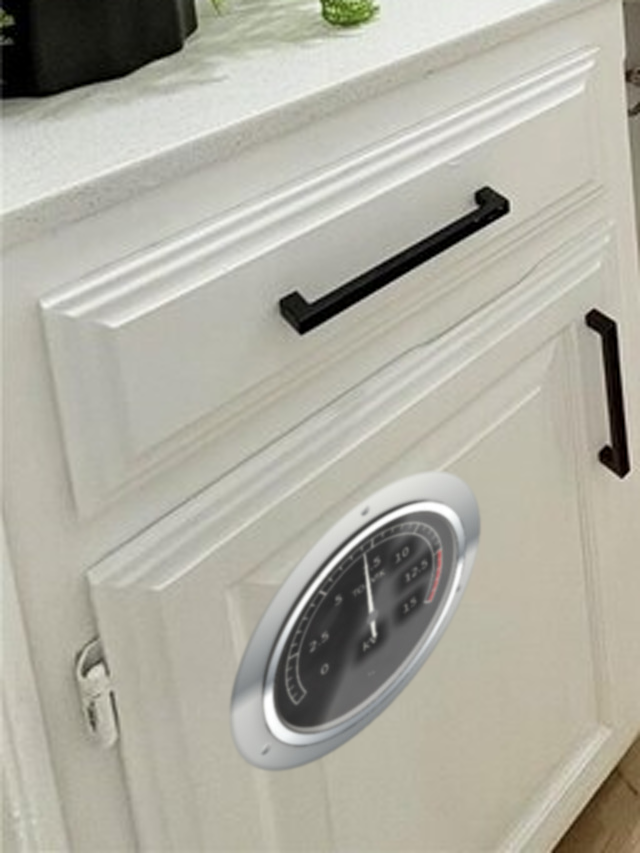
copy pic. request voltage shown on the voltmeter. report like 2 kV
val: 7 kV
